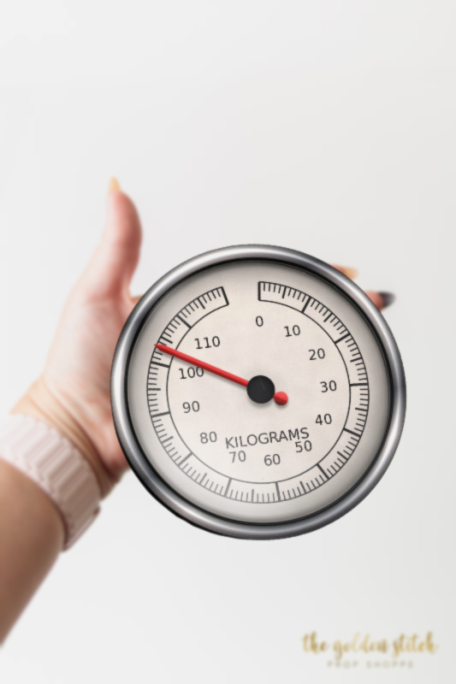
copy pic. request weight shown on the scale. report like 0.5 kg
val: 103 kg
